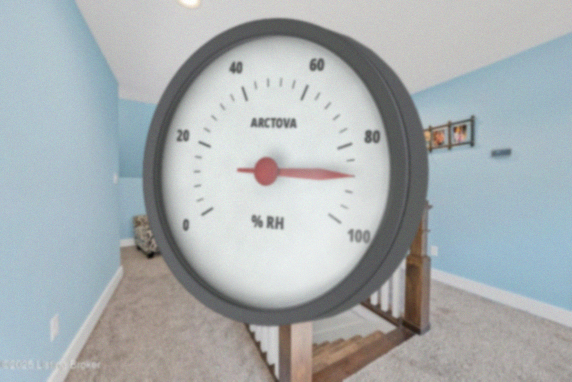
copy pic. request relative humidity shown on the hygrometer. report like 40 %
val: 88 %
